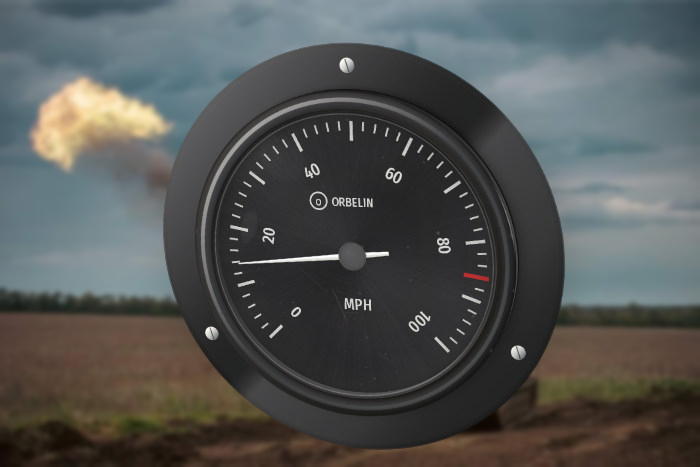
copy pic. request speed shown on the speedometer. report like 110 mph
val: 14 mph
